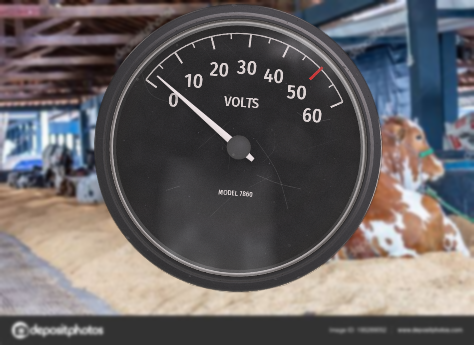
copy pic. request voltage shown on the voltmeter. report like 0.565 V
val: 2.5 V
